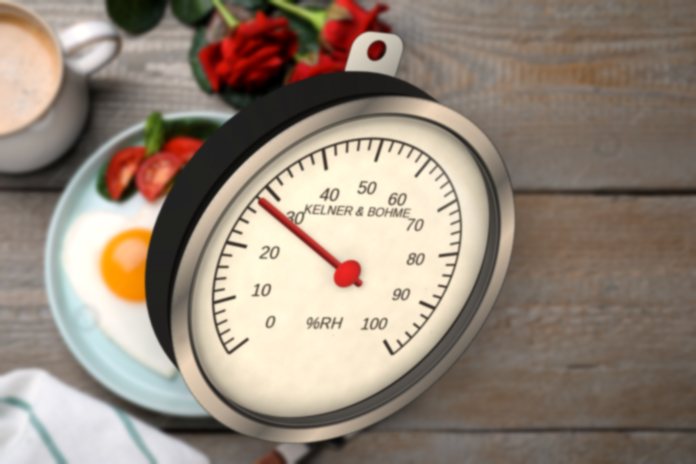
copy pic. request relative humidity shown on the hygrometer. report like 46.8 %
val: 28 %
